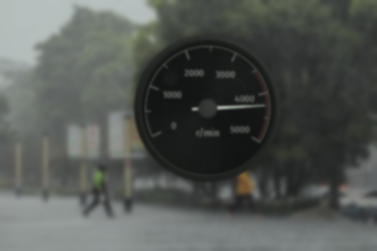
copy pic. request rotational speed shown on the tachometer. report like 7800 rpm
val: 4250 rpm
